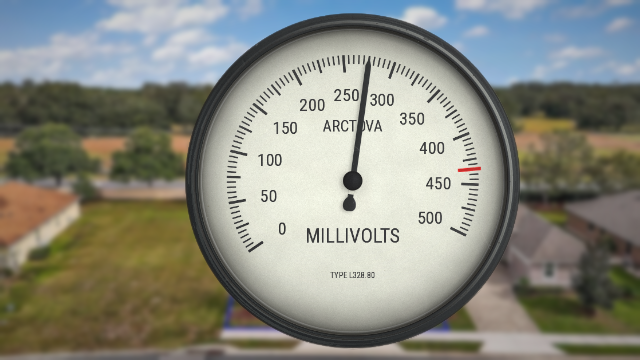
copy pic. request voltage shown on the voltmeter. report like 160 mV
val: 275 mV
